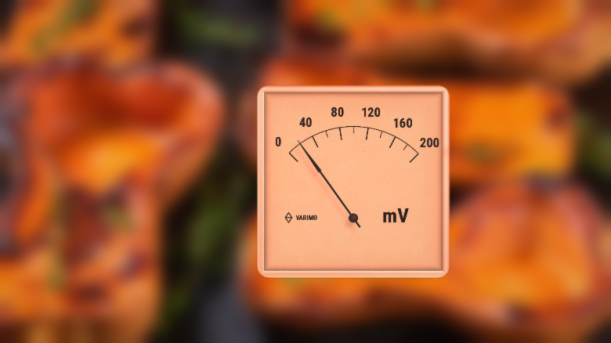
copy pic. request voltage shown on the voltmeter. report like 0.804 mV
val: 20 mV
